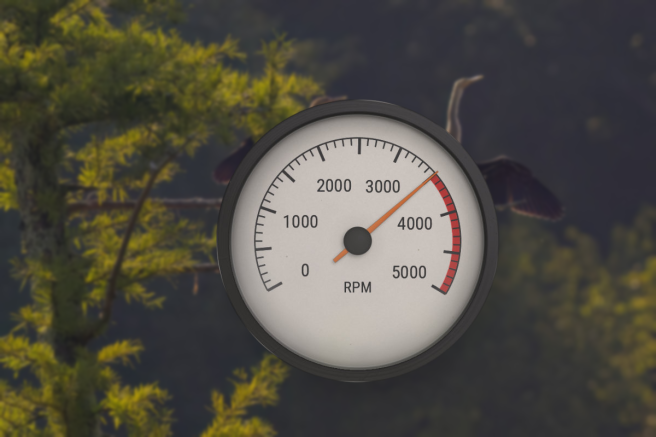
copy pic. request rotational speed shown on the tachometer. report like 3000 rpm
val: 3500 rpm
